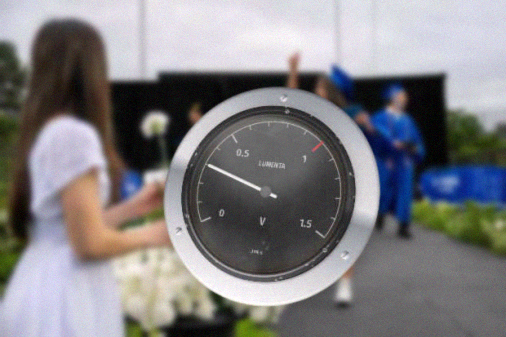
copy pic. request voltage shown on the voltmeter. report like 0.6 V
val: 0.3 V
